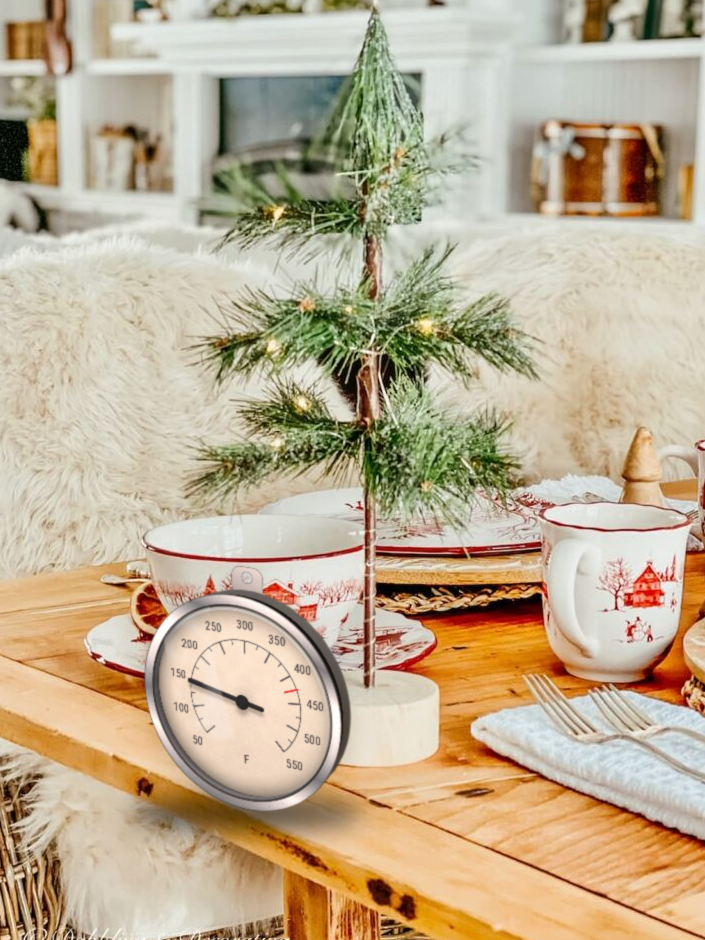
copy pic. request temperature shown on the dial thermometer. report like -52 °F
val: 150 °F
